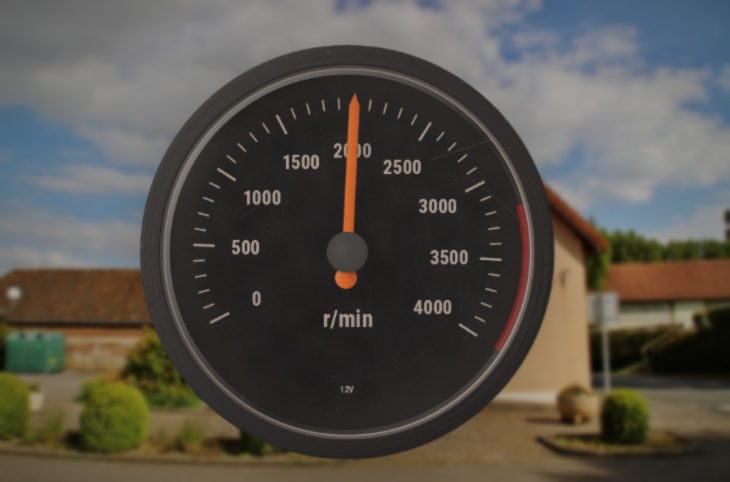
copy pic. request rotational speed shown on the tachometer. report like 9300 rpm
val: 2000 rpm
